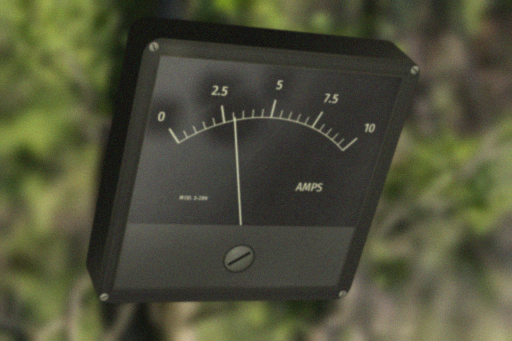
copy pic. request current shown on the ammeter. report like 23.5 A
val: 3 A
